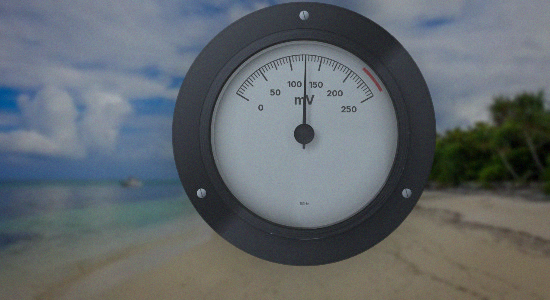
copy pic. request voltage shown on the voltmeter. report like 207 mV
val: 125 mV
